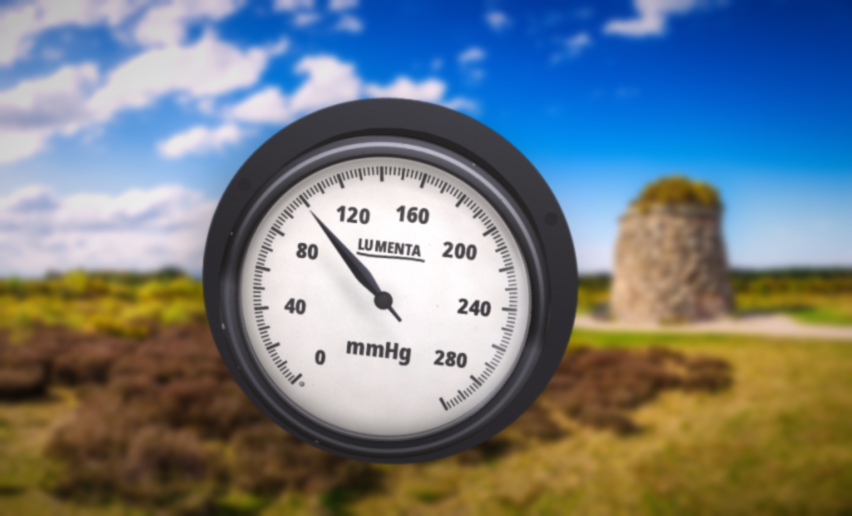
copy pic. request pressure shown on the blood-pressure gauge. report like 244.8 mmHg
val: 100 mmHg
